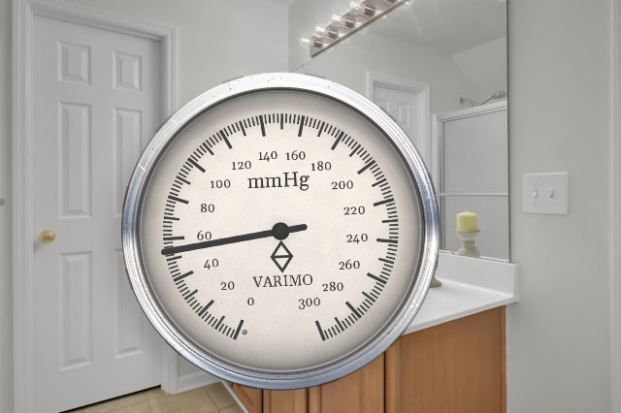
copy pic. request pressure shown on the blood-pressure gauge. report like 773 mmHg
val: 54 mmHg
